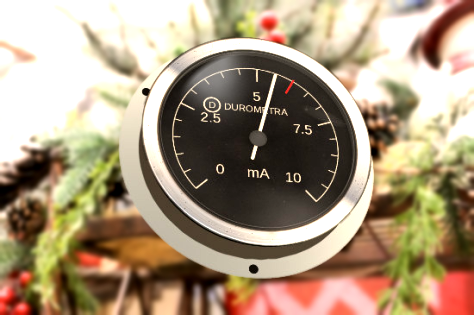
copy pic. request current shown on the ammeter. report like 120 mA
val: 5.5 mA
